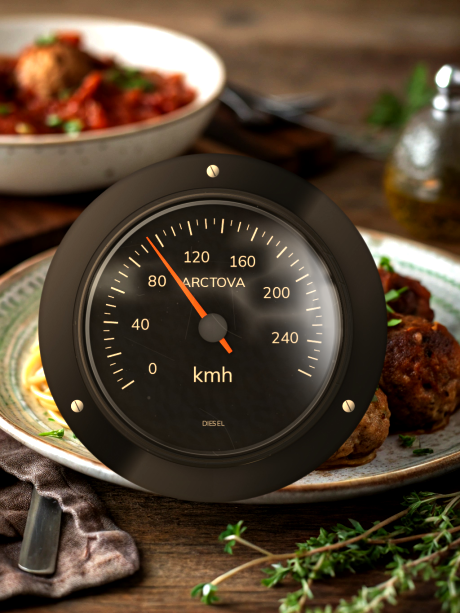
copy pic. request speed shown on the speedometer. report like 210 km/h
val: 95 km/h
